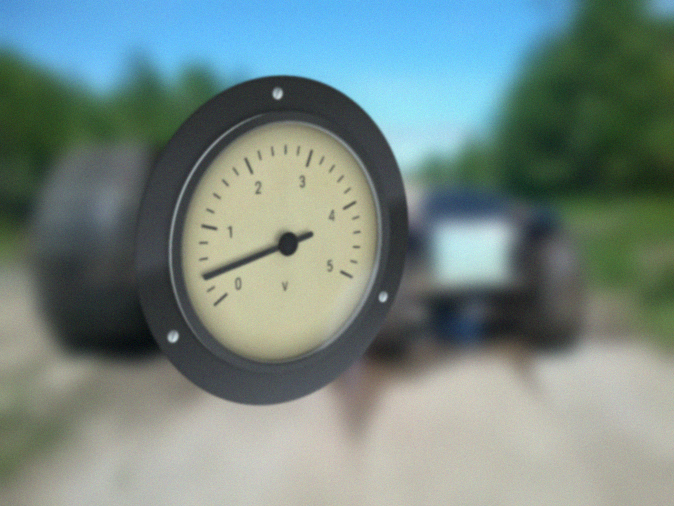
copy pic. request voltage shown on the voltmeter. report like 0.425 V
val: 0.4 V
